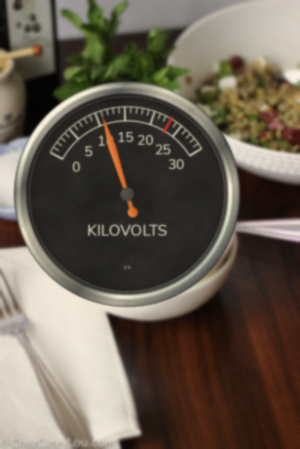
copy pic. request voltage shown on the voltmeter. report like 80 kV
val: 11 kV
